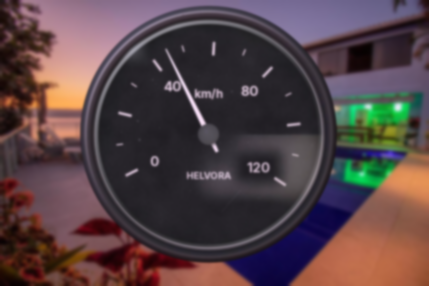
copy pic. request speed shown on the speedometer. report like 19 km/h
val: 45 km/h
